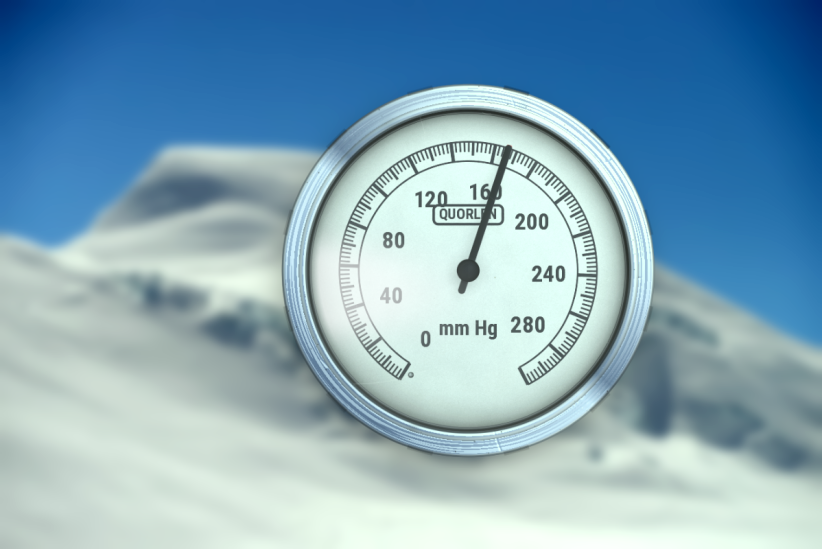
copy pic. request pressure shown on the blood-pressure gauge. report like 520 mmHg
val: 166 mmHg
